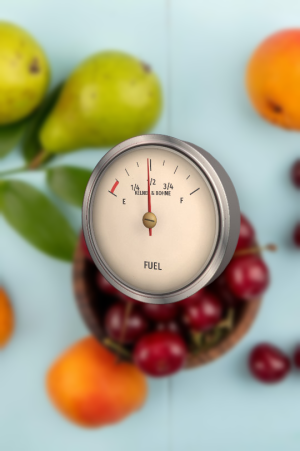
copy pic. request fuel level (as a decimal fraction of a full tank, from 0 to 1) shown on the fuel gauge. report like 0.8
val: 0.5
